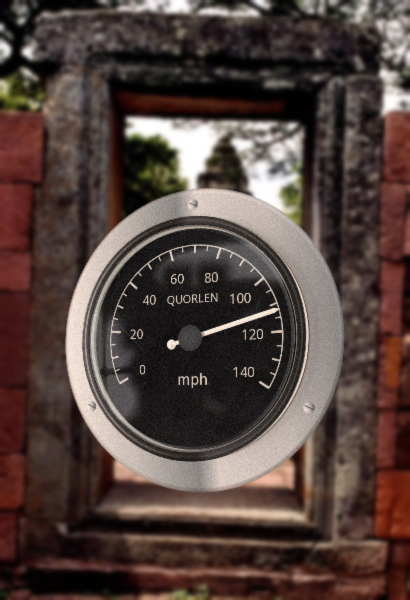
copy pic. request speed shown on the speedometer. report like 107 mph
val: 112.5 mph
